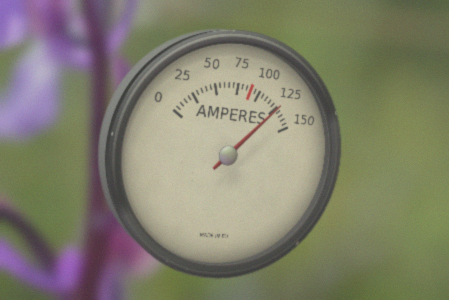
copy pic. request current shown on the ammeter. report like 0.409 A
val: 125 A
